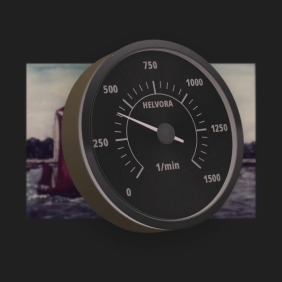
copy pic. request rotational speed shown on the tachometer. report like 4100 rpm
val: 400 rpm
